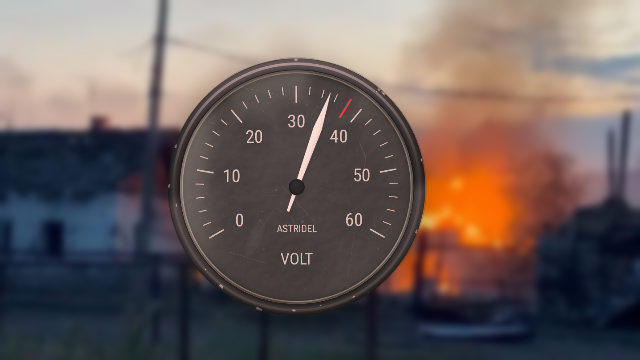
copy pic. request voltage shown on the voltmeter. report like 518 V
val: 35 V
